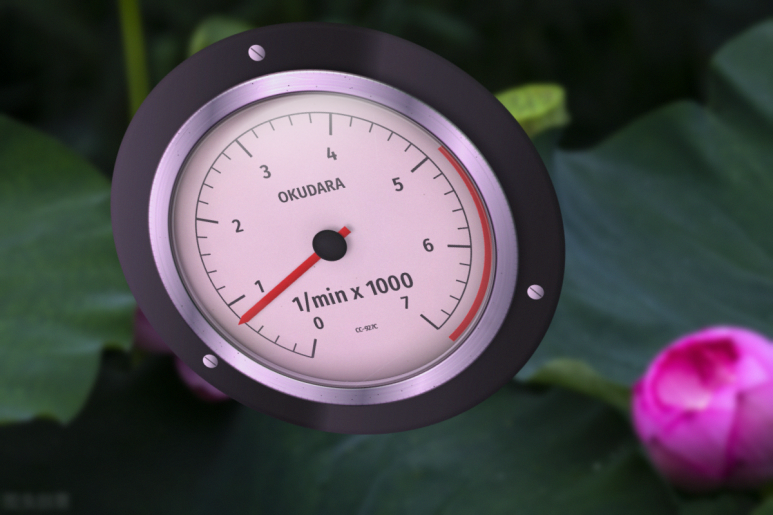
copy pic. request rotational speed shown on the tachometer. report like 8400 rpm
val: 800 rpm
